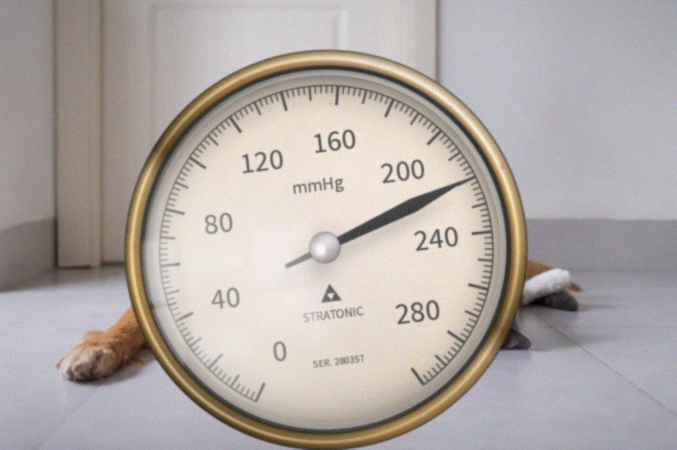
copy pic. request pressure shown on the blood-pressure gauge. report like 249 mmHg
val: 220 mmHg
